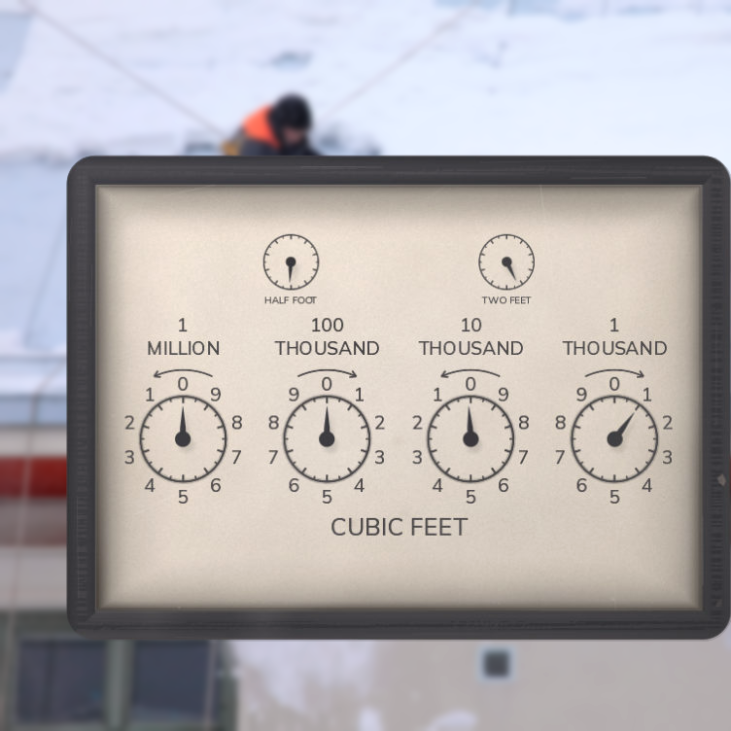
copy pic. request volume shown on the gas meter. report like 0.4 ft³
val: 100 ft³
